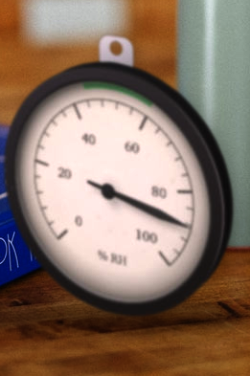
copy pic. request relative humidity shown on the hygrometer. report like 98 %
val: 88 %
